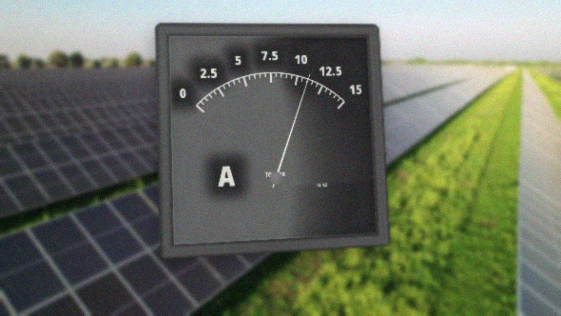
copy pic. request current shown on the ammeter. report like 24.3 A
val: 11 A
